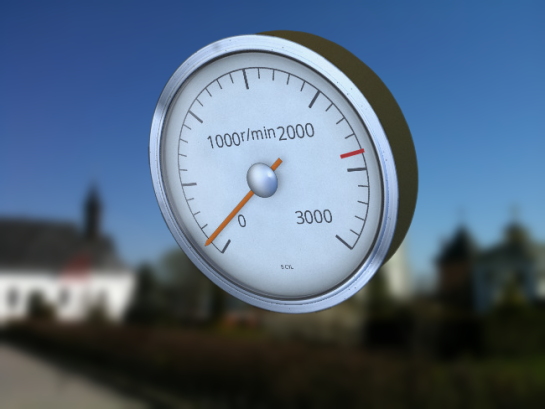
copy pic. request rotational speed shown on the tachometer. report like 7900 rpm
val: 100 rpm
